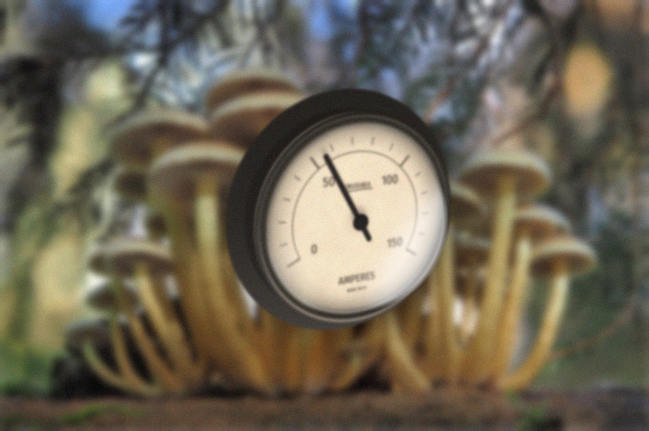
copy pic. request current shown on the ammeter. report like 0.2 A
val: 55 A
